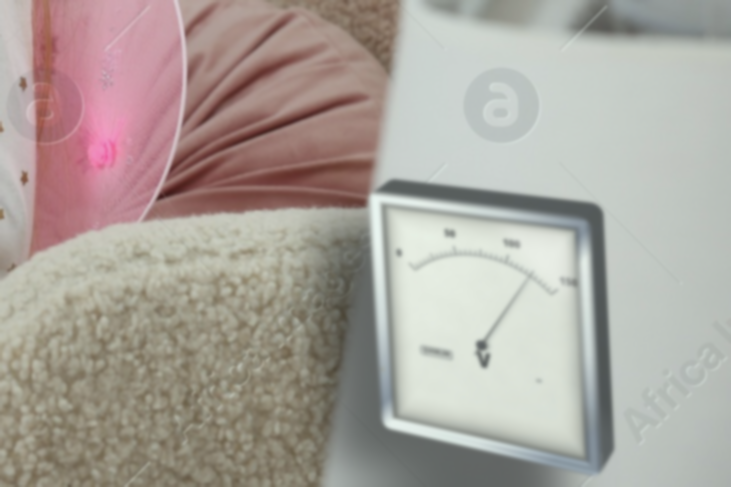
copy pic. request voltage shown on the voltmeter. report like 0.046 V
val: 125 V
